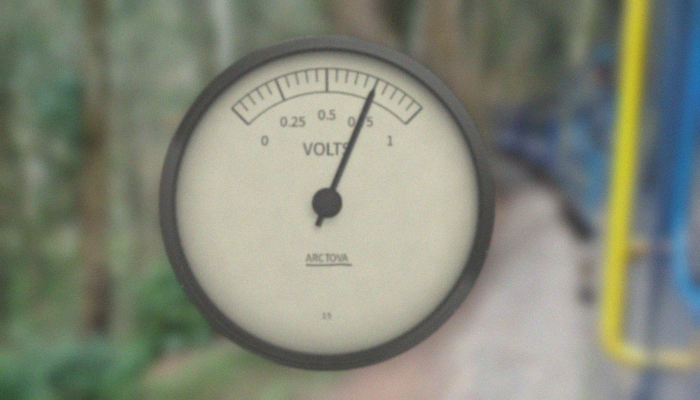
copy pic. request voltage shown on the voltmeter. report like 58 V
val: 0.75 V
